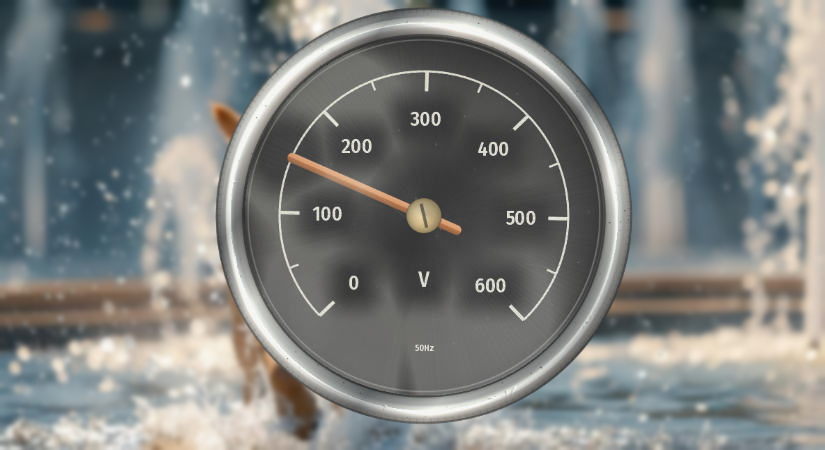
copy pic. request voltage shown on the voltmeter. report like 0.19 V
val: 150 V
